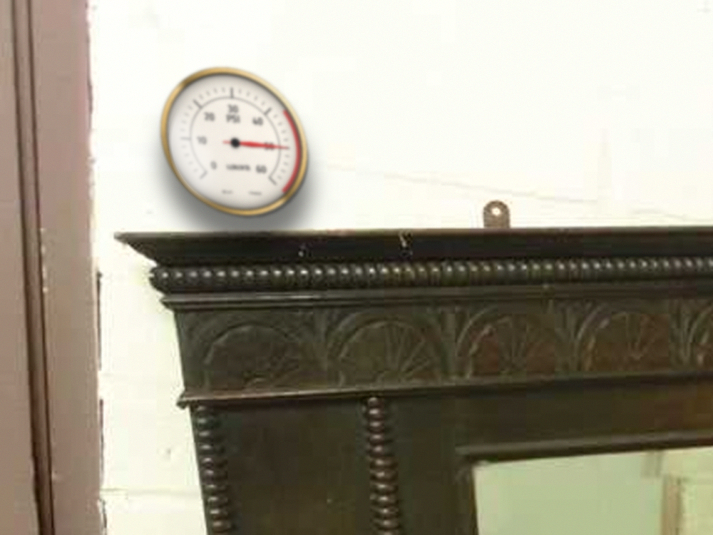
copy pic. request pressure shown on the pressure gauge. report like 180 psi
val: 50 psi
